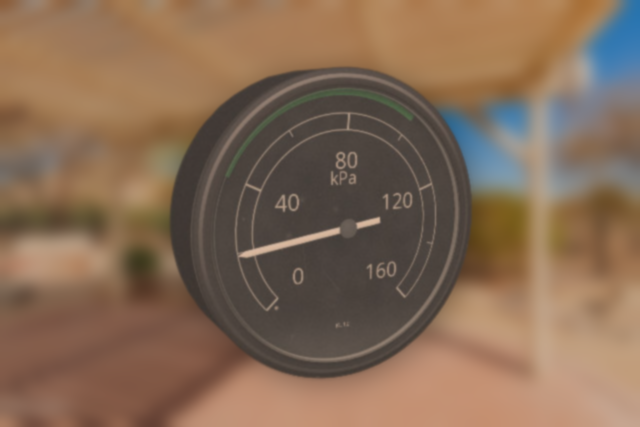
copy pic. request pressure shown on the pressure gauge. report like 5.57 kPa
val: 20 kPa
